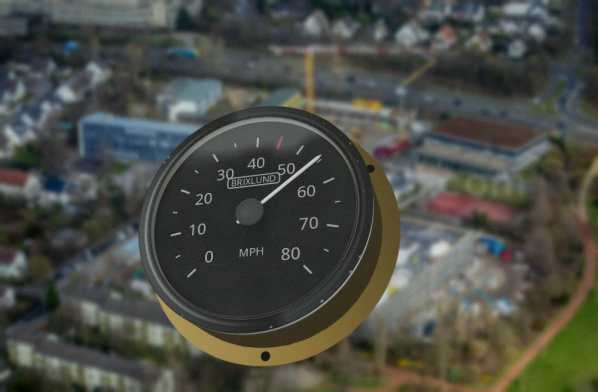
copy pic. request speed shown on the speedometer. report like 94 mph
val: 55 mph
